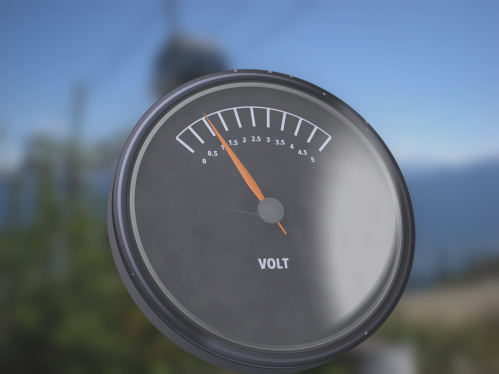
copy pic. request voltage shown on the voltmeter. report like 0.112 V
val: 1 V
